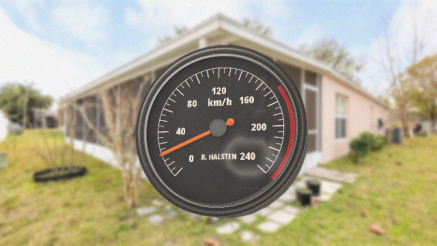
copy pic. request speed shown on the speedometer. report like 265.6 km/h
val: 20 km/h
